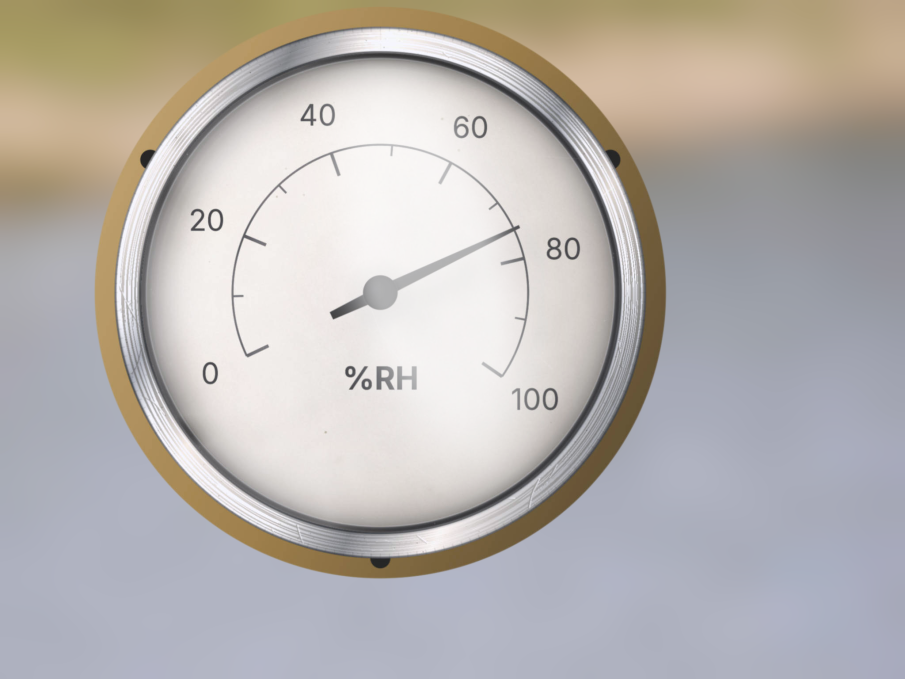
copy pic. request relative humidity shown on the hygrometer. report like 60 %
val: 75 %
